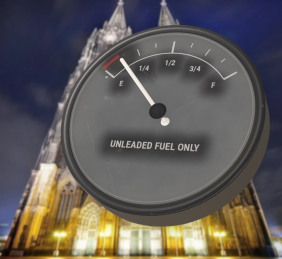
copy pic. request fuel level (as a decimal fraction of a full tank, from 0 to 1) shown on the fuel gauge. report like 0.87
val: 0.125
